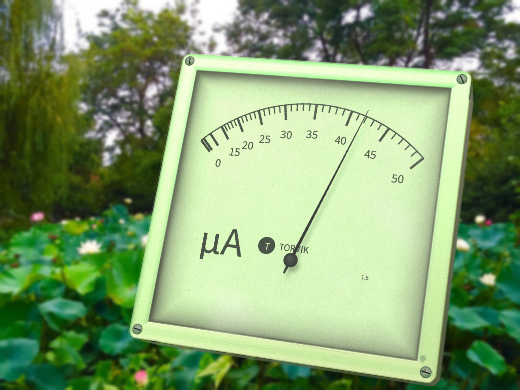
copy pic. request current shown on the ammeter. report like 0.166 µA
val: 42 µA
